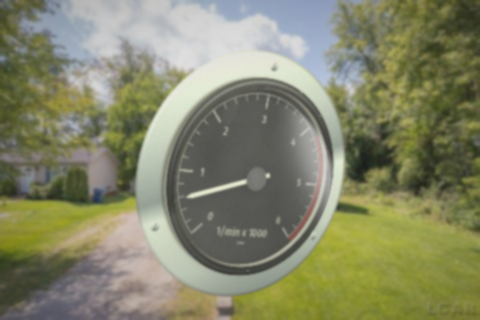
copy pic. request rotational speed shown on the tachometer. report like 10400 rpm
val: 600 rpm
